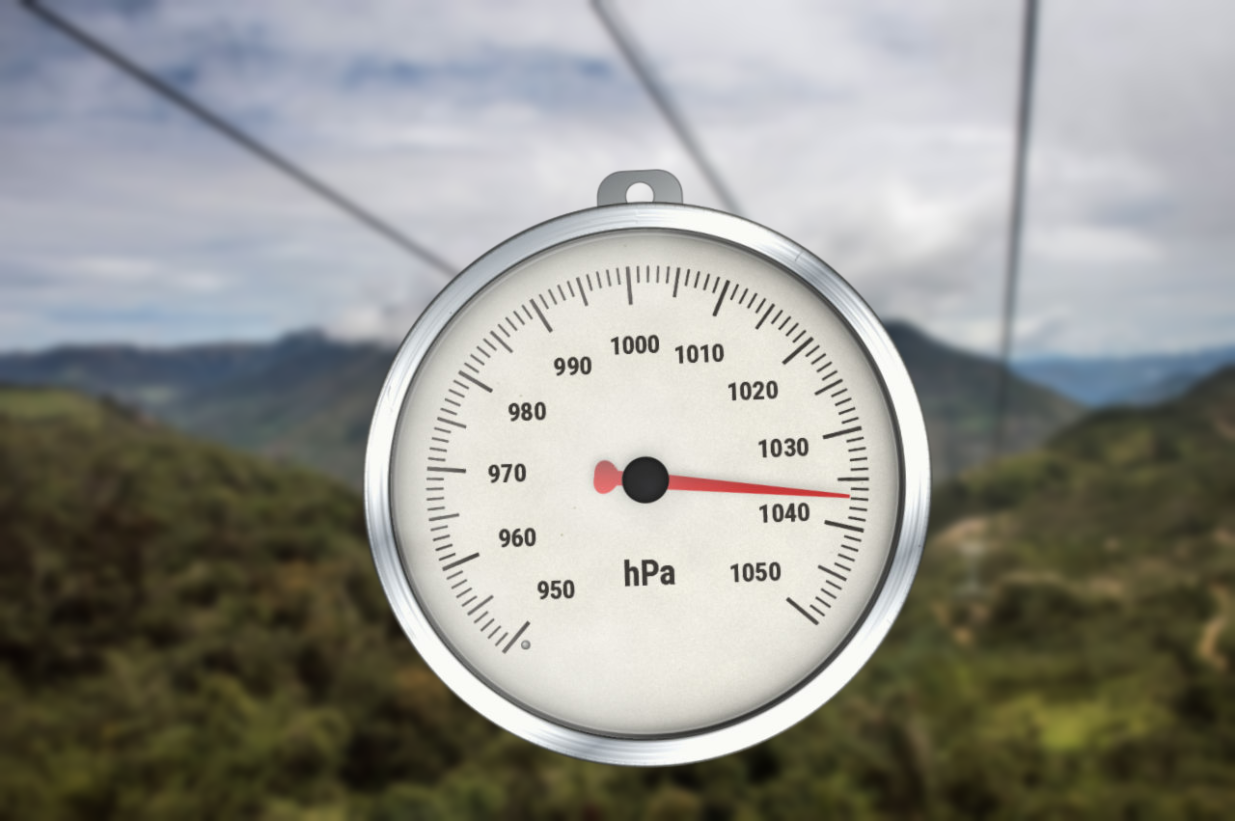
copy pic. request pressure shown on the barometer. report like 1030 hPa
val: 1037 hPa
